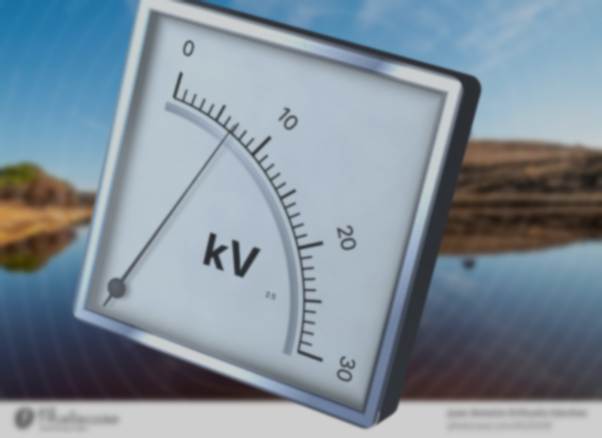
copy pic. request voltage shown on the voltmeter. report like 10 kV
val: 7 kV
